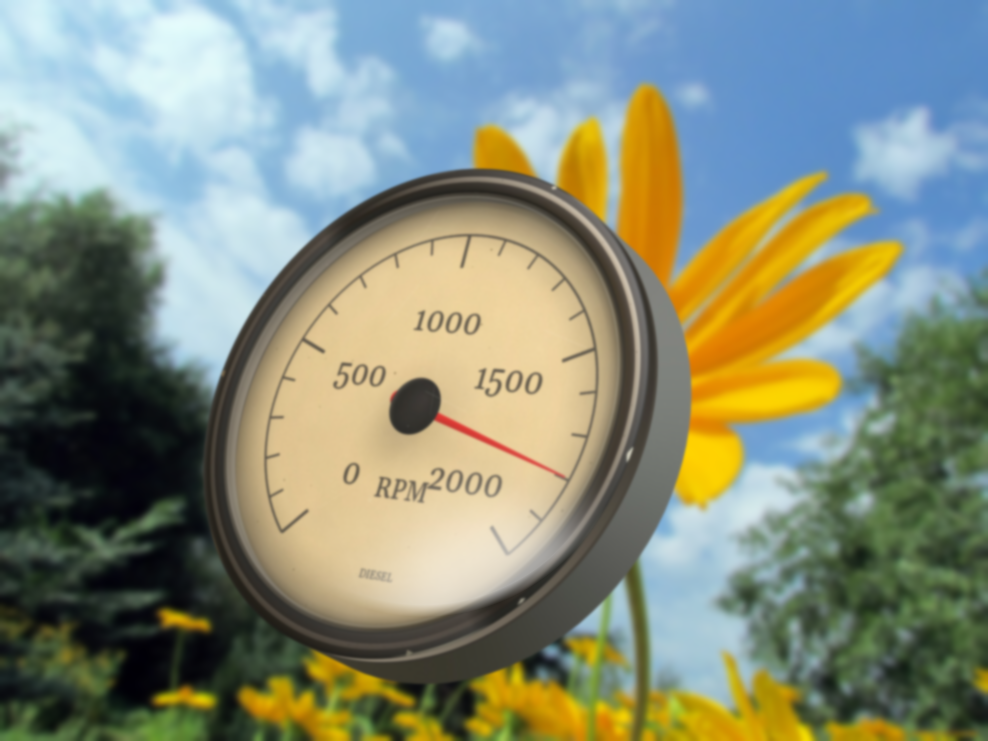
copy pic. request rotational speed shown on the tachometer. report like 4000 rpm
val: 1800 rpm
